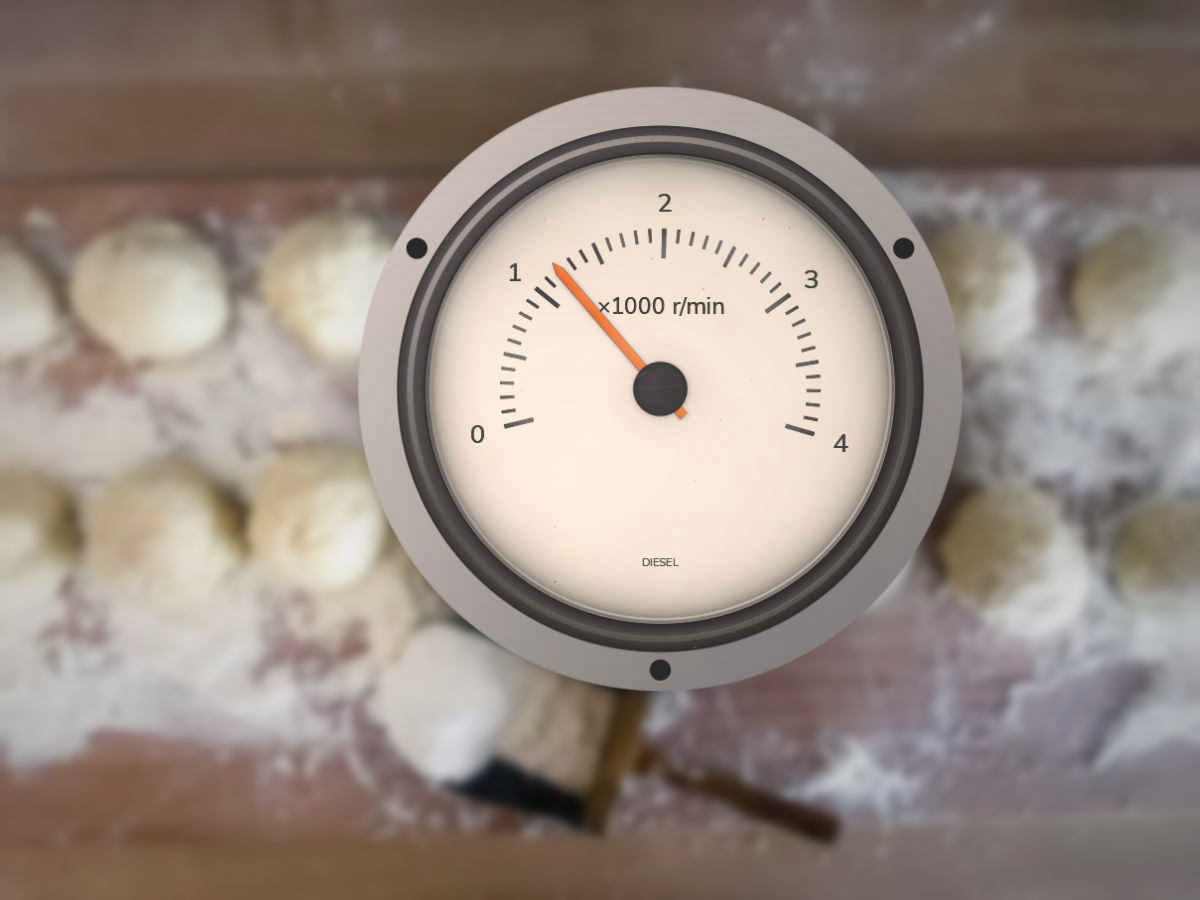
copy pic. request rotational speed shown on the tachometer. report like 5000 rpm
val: 1200 rpm
